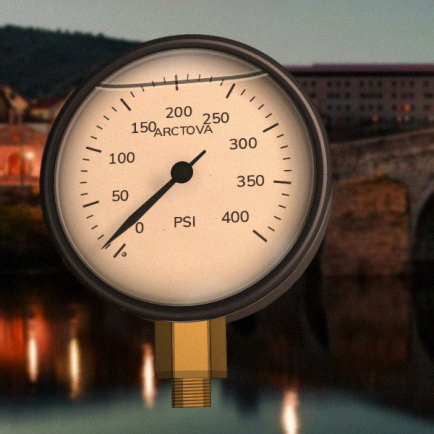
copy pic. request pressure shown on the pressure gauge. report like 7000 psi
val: 10 psi
